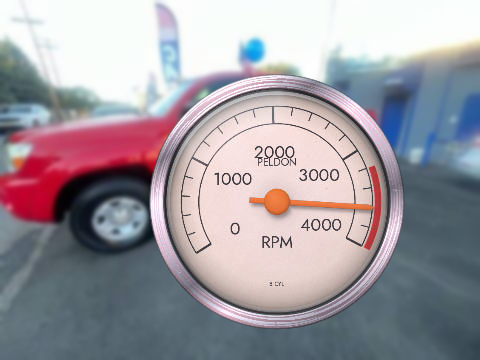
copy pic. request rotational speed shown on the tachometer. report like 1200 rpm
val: 3600 rpm
